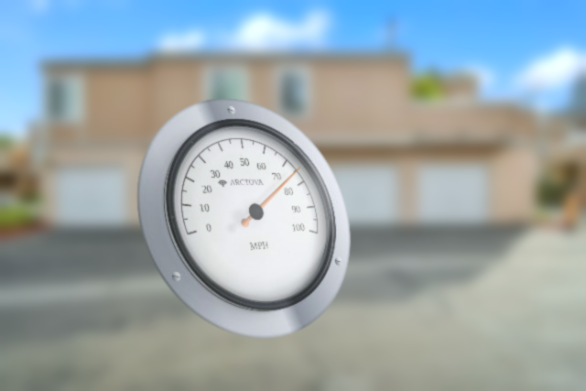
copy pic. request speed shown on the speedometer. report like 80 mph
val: 75 mph
